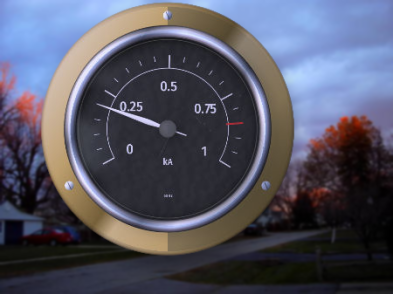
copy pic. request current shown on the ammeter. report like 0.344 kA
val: 0.2 kA
